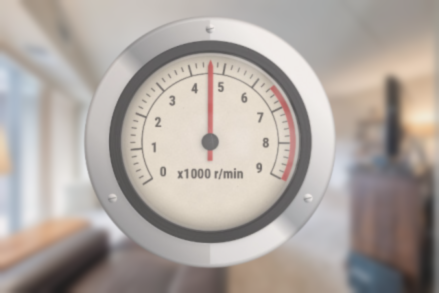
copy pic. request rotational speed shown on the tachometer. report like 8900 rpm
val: 4600 rpm
